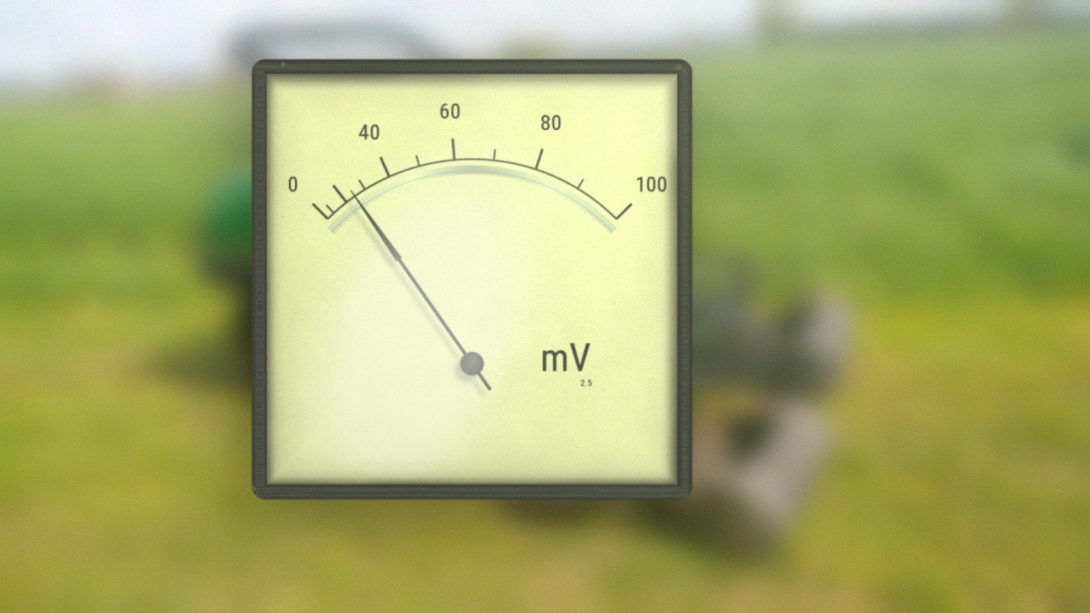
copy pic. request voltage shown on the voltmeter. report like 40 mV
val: 25 mV
